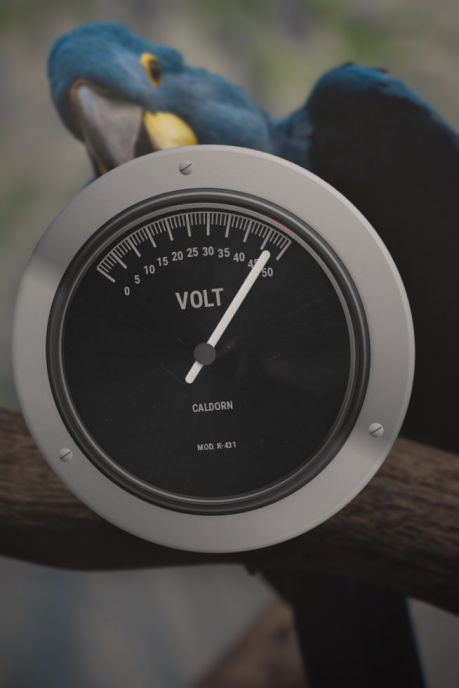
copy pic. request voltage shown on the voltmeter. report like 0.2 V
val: 47 V
